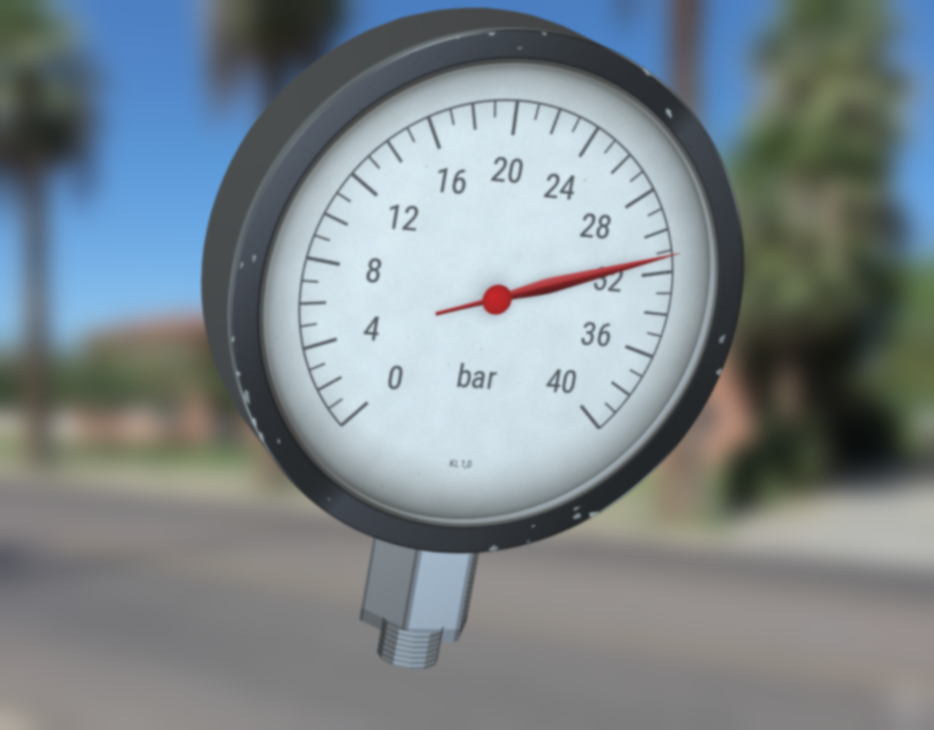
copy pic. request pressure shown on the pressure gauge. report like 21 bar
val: 31 bar
